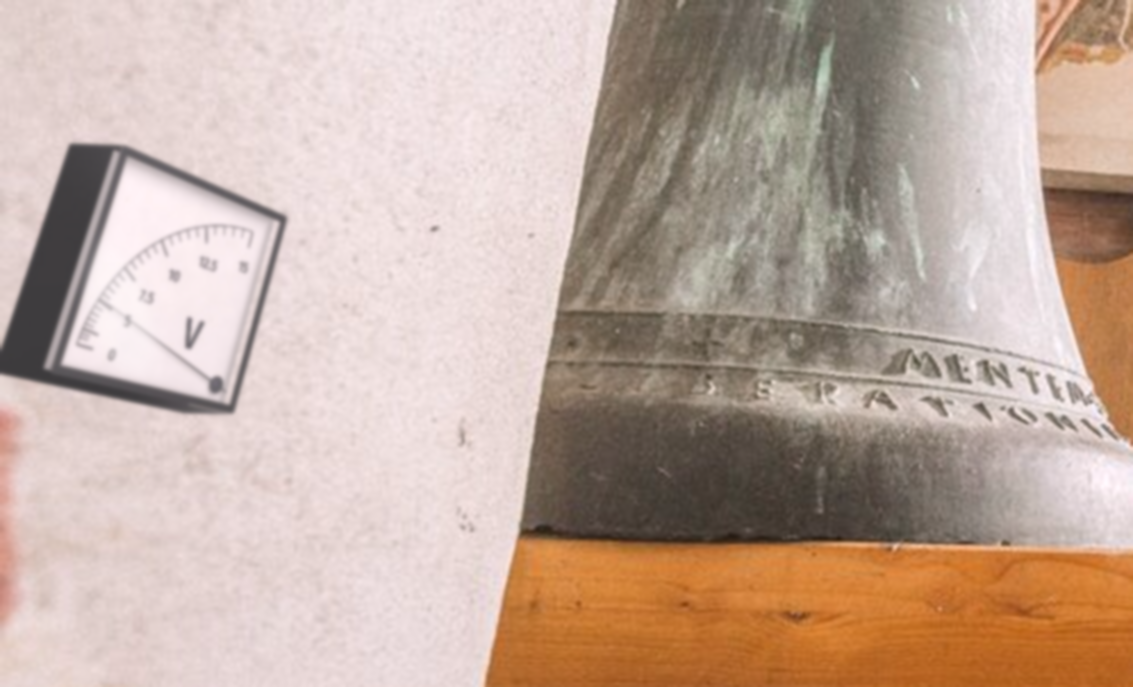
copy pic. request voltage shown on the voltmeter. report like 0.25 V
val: 5 V
